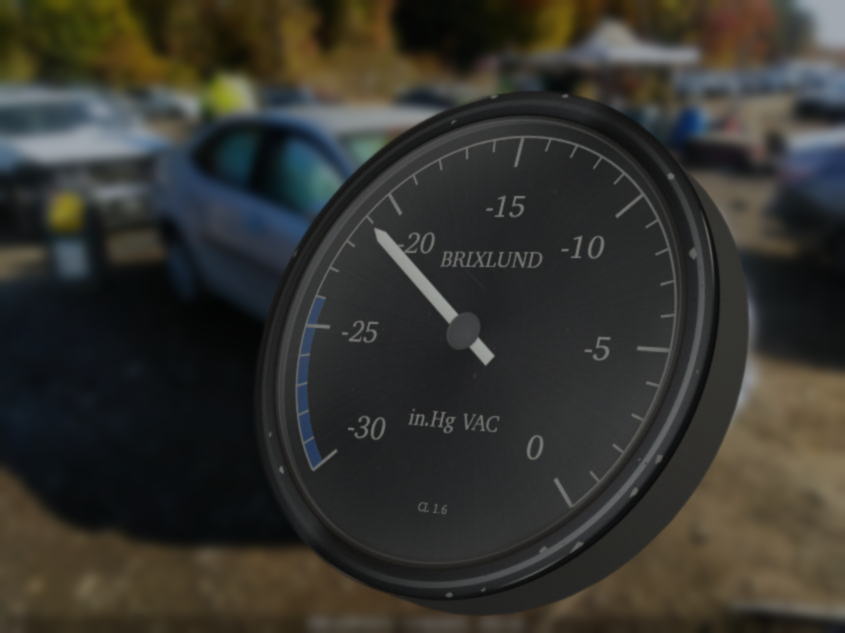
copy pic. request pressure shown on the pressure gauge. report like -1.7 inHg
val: -21 inHg
